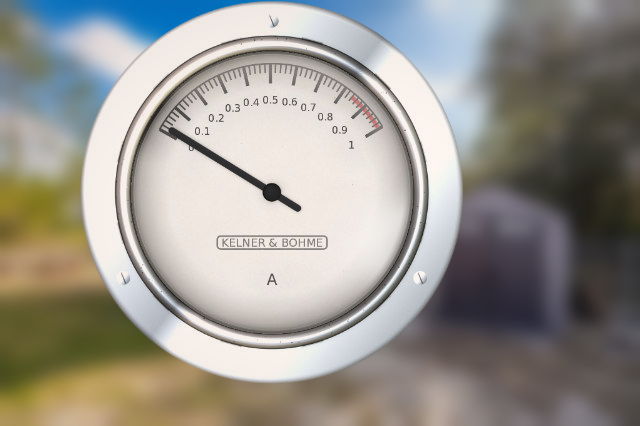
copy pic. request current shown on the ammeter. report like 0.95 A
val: 0.02 A
